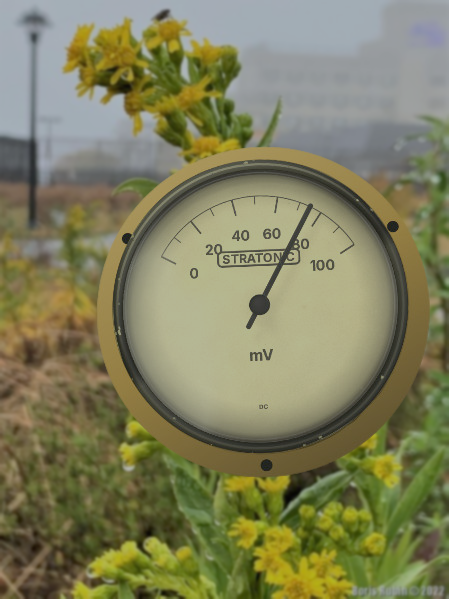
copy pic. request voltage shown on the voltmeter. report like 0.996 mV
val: 75 mV
